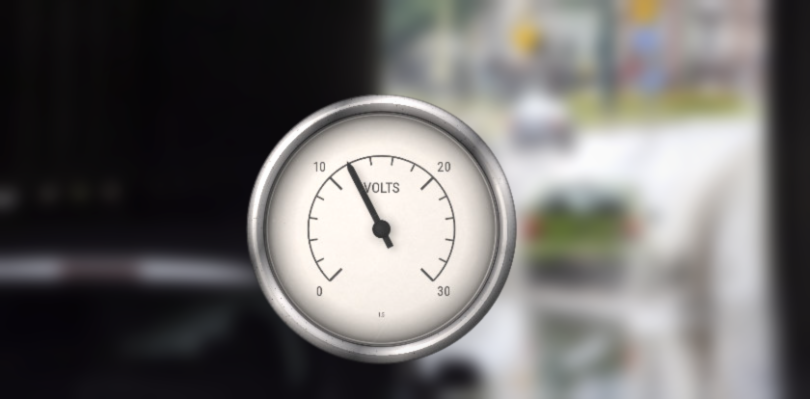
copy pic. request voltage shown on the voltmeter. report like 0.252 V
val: 12 V
